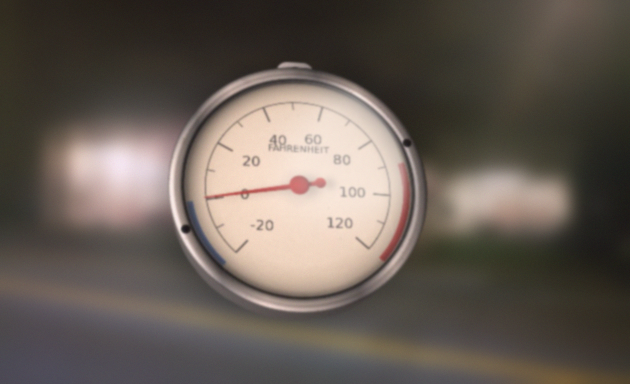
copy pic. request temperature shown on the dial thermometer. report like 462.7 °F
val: 0 °F
